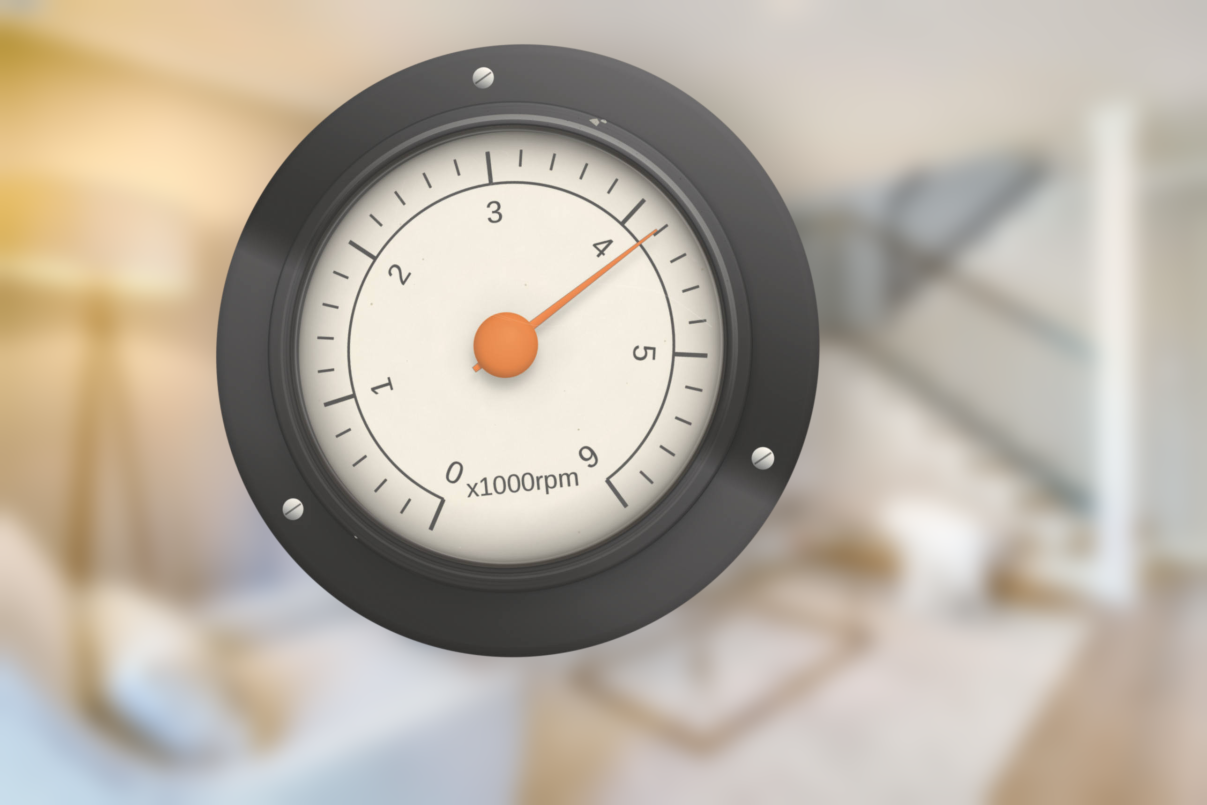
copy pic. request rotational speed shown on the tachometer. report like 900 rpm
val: 4200 rpm
